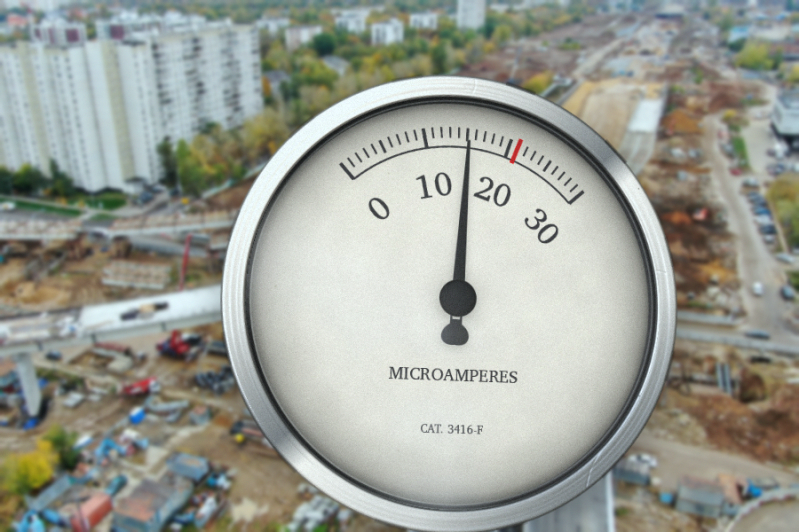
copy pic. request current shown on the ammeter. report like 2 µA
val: 15 µA
